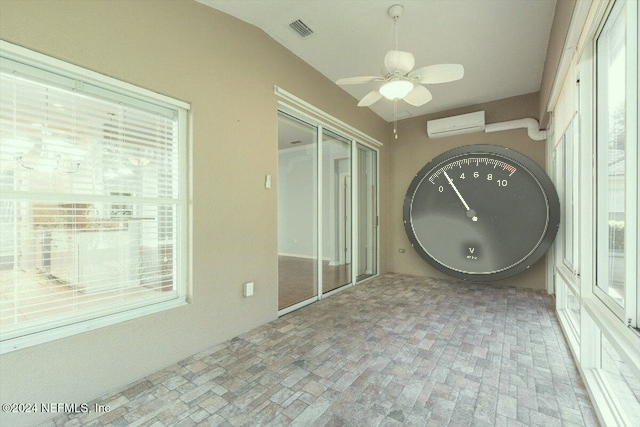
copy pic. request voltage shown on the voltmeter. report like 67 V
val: 2 V
